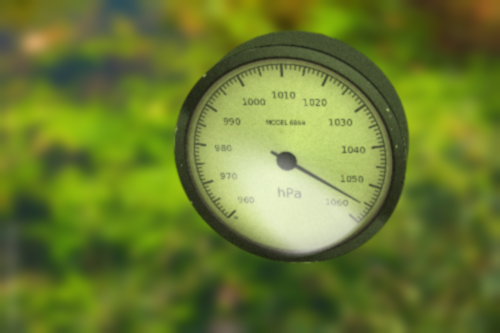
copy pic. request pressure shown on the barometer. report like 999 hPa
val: 1055 hPa
